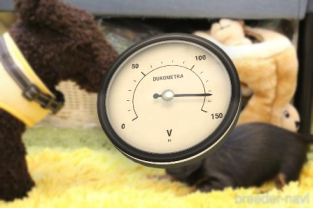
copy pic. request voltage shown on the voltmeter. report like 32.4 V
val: 135 V
